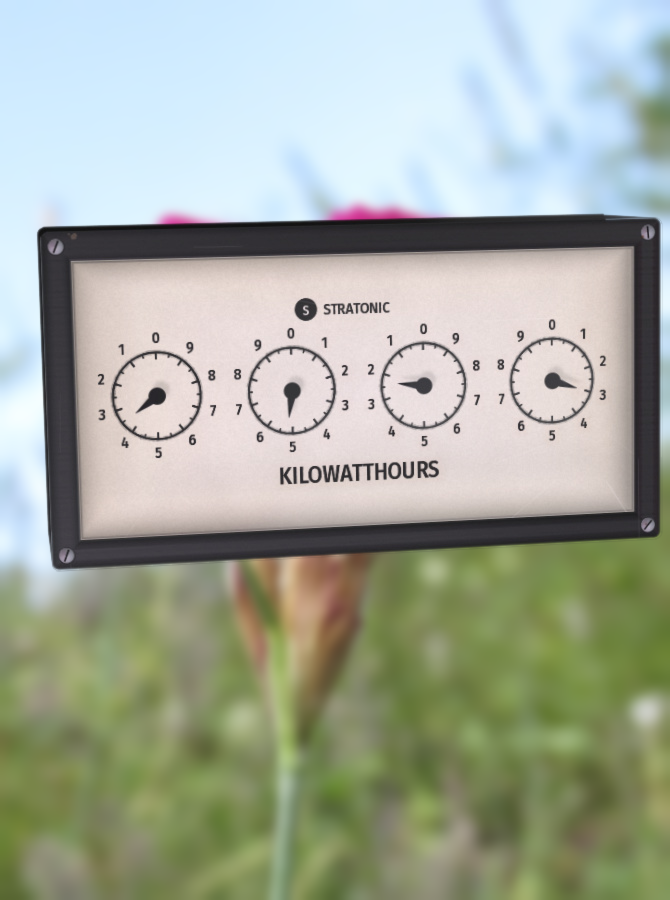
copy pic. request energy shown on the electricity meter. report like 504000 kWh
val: 3523 kWh
